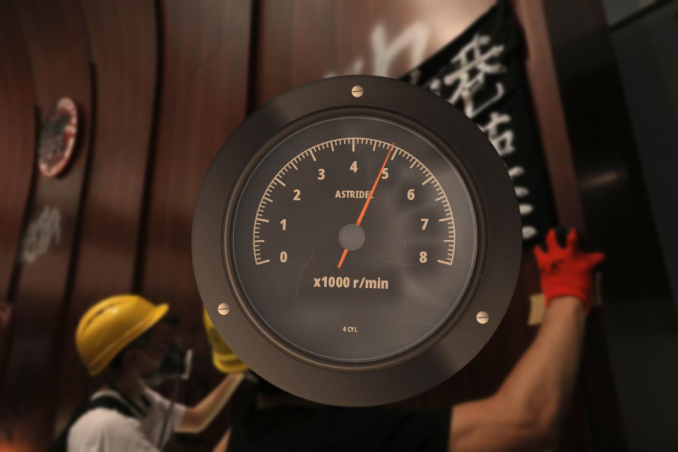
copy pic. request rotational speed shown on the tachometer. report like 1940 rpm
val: 4900 rpm
